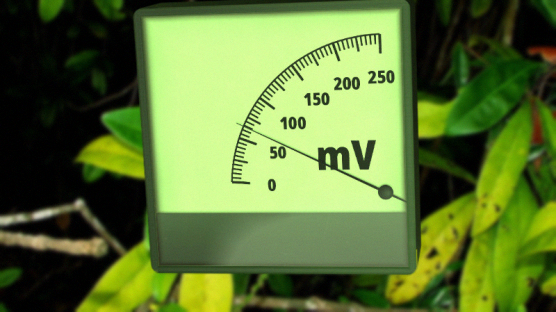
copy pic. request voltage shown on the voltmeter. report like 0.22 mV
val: 65 mV
